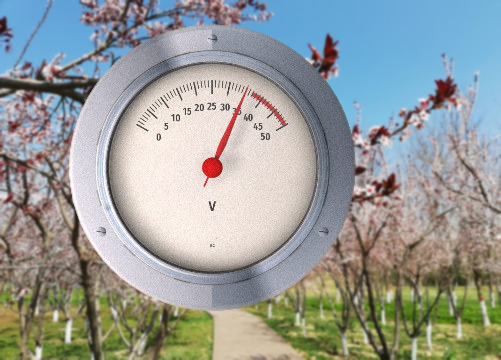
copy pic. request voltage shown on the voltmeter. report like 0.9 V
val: 35 V
